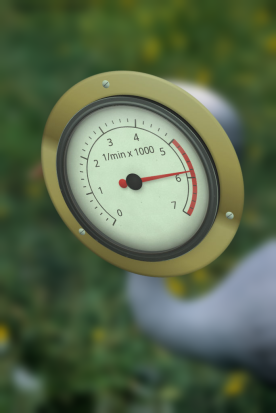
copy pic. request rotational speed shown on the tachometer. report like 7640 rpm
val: 5800 rpm
